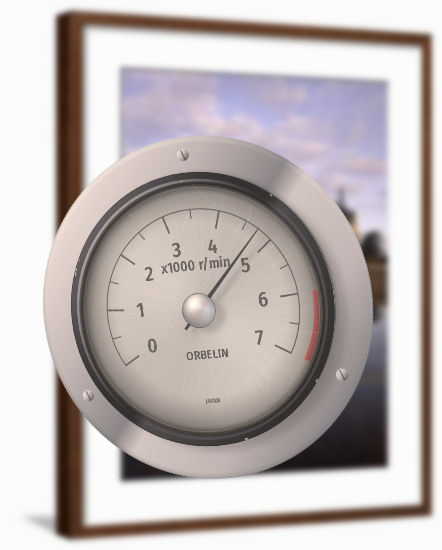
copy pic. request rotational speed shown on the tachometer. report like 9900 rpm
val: 4750 rpm
